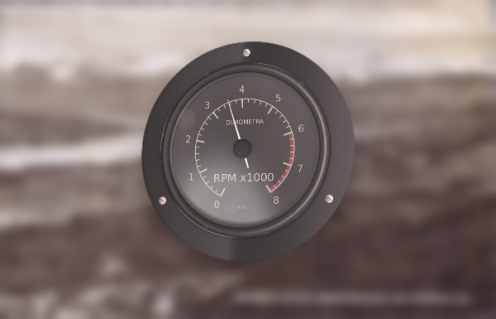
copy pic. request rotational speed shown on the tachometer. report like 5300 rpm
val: 3600 rpm
